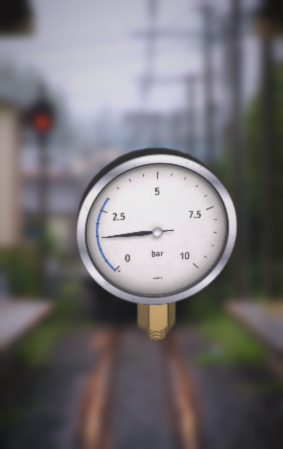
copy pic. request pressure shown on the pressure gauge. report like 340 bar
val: 1.5 bar
